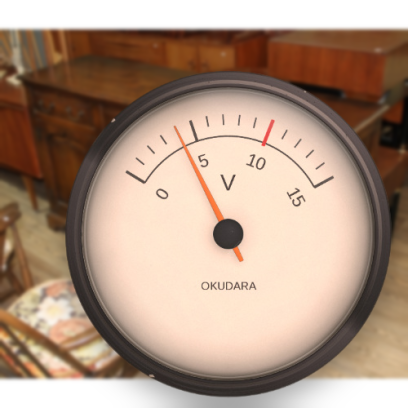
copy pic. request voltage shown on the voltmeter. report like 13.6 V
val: 4 V
